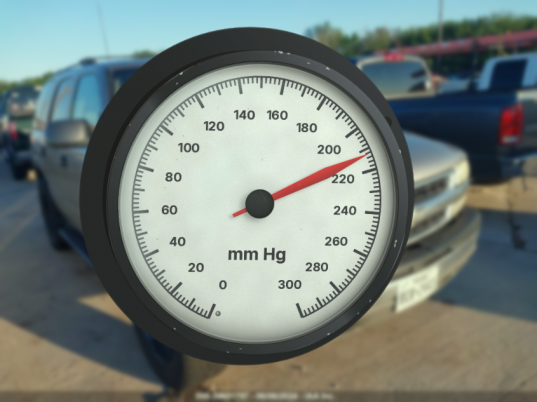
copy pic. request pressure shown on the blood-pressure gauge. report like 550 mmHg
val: 212 mmHg
